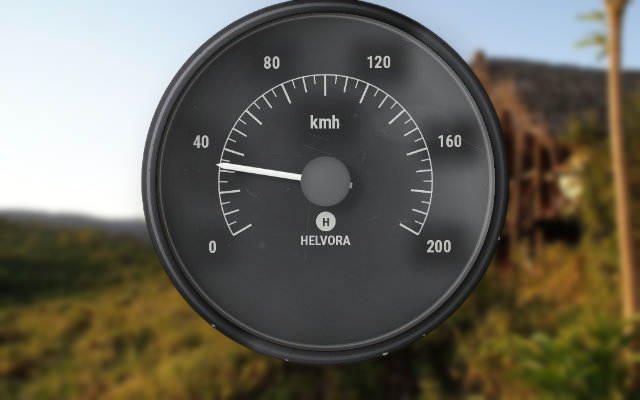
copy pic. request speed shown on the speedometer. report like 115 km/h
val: 32.5 km/h
